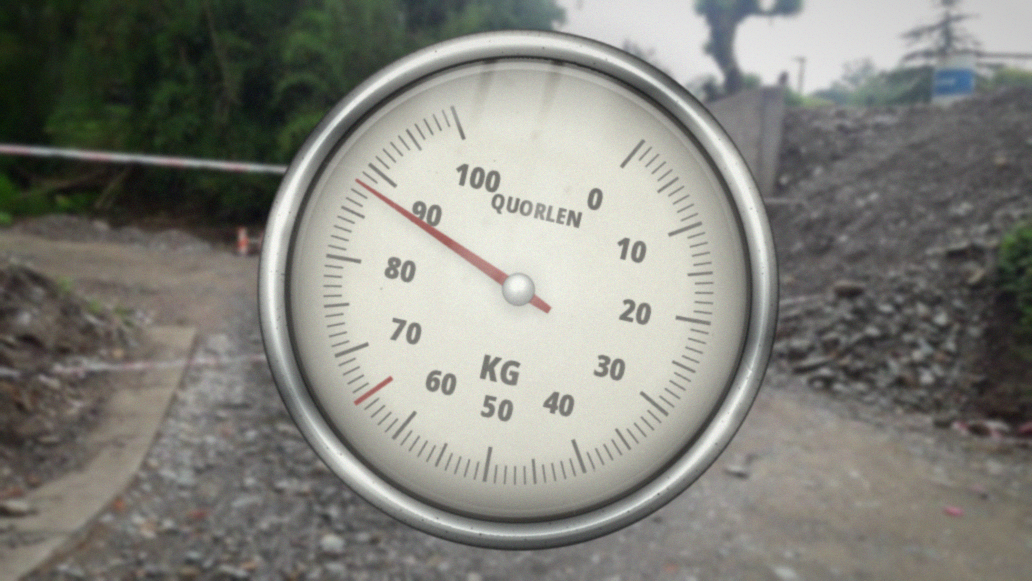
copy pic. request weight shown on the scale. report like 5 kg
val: 88 kg
